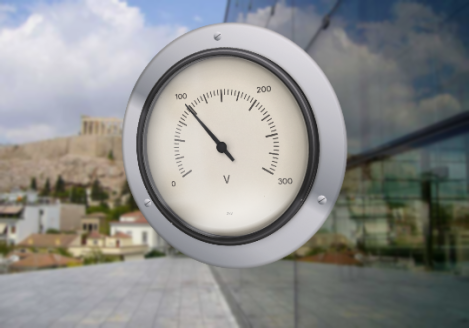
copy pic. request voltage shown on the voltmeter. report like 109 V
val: 100 V
